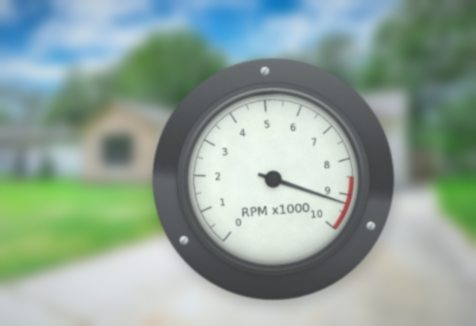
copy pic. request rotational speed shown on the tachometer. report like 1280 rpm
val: 9250 rpm
